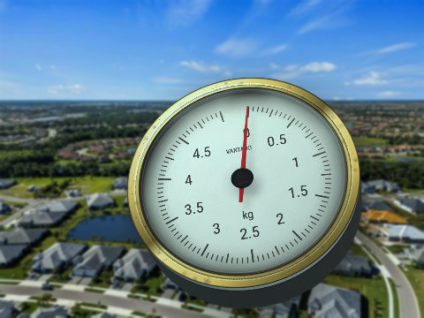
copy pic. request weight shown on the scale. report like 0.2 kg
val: 0 kg
